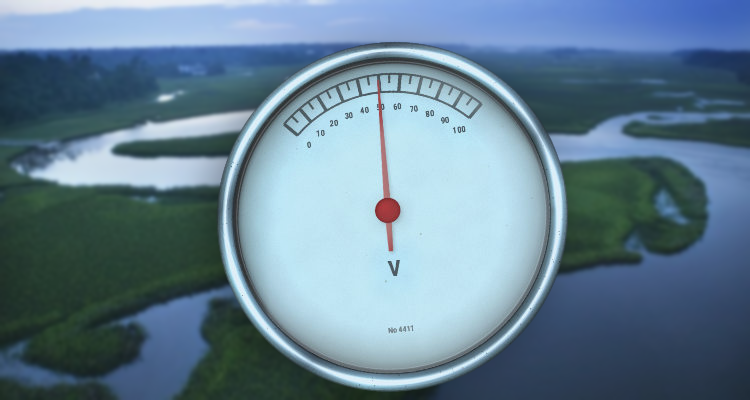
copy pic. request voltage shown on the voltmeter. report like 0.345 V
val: 50 V
